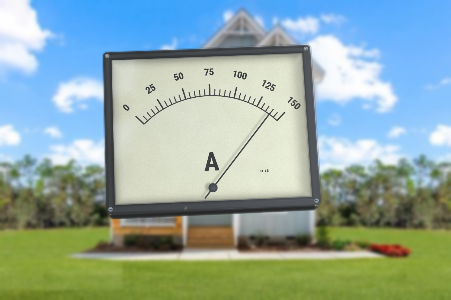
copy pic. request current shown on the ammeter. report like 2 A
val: 140 A
